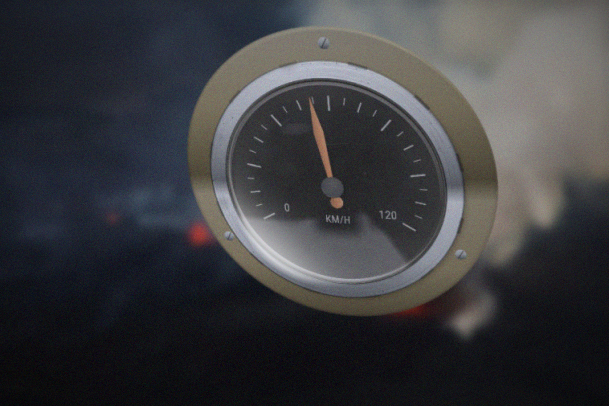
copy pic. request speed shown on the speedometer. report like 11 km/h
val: 55 km/h
